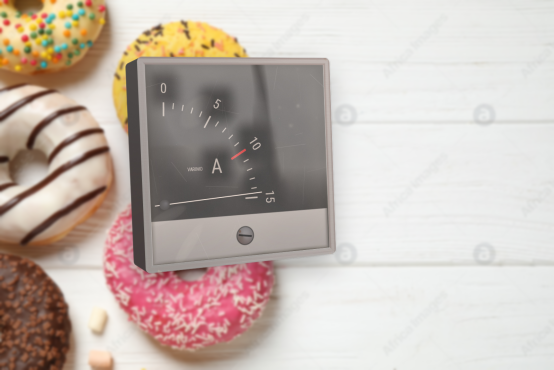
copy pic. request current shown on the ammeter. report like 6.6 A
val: 14.5 A
